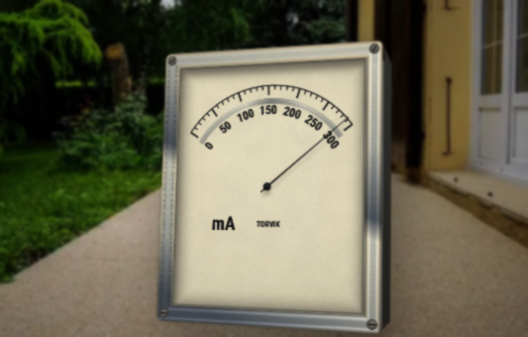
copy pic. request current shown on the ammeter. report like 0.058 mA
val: 290 mA
